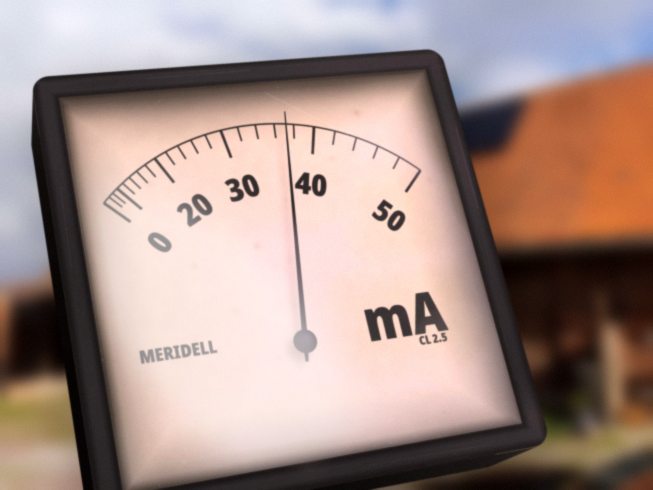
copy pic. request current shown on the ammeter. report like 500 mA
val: 37 mA
